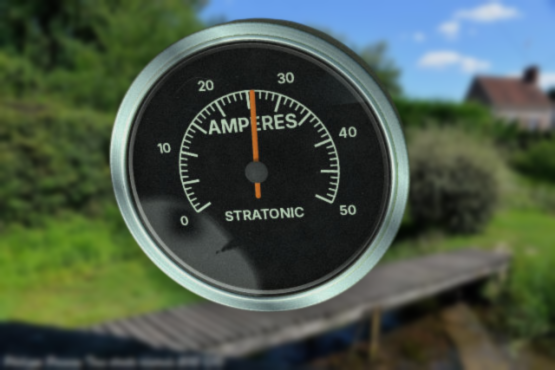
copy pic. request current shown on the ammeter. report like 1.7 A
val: 26 A
